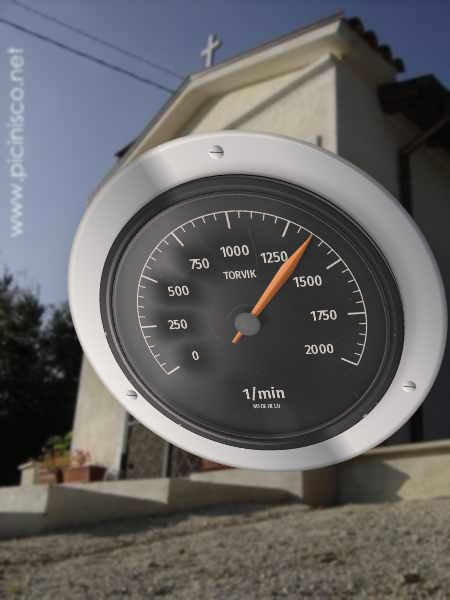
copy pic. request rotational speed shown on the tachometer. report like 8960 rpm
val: 1350 rpm
